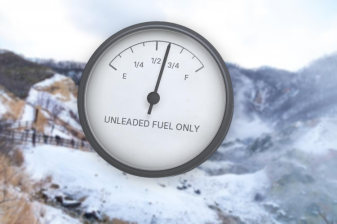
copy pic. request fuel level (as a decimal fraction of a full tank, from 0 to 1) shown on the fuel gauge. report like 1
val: 0.625
